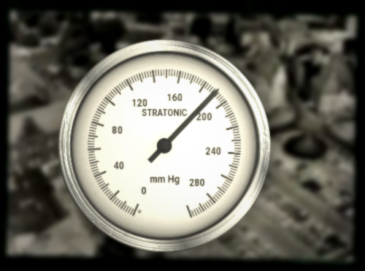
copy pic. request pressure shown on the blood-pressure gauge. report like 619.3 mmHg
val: 190 mmHg
